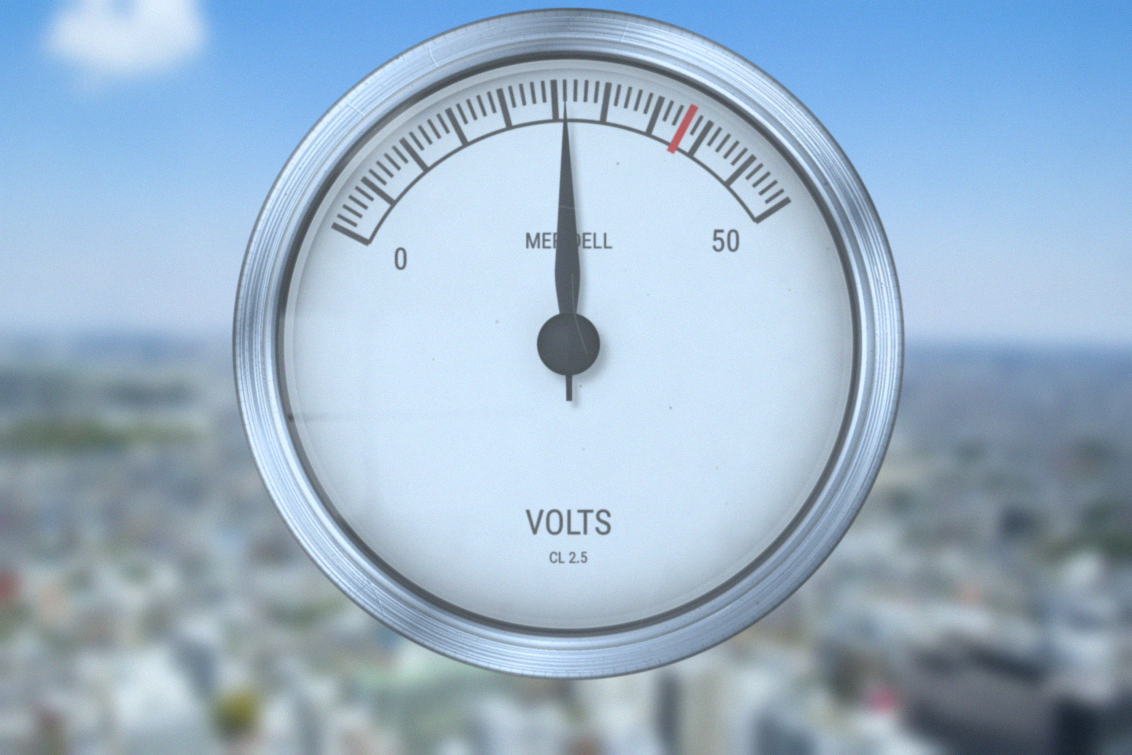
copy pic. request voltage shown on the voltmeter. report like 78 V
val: 26 V
